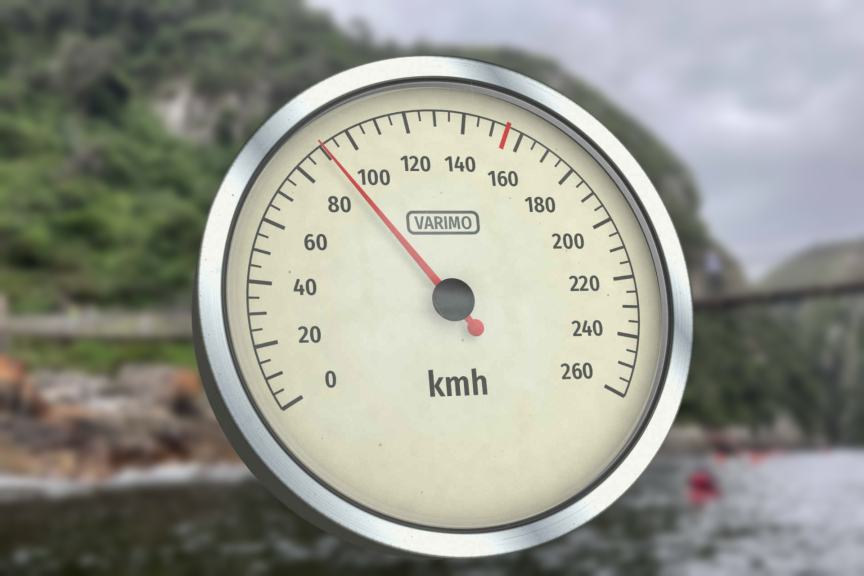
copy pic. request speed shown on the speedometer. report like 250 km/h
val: 90 km/h
